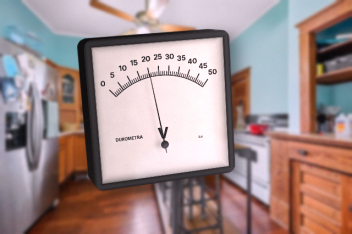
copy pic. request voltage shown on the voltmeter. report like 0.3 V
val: 20 V
